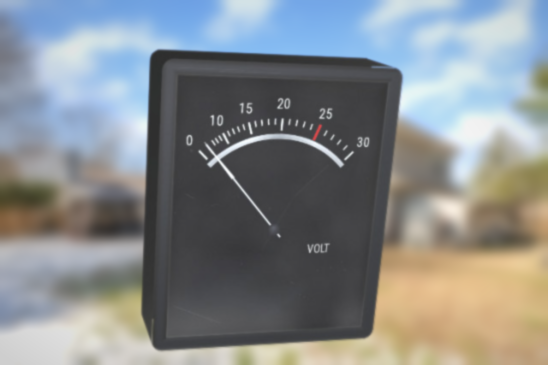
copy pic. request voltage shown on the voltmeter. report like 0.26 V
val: 5 V
